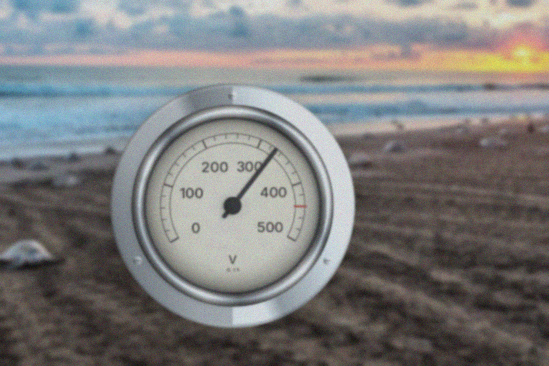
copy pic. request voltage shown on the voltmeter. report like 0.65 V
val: 330 V
